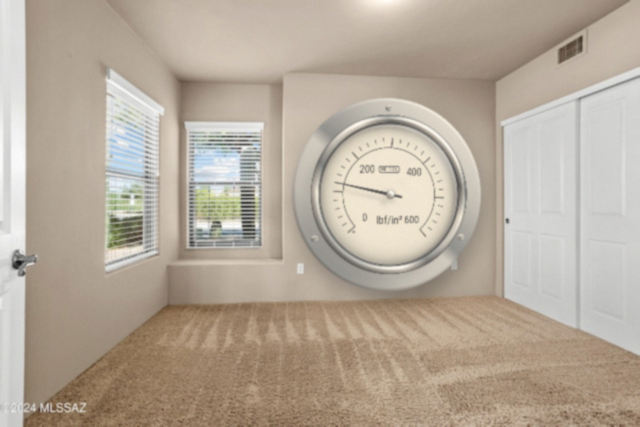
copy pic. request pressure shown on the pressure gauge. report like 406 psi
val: 120 psi
